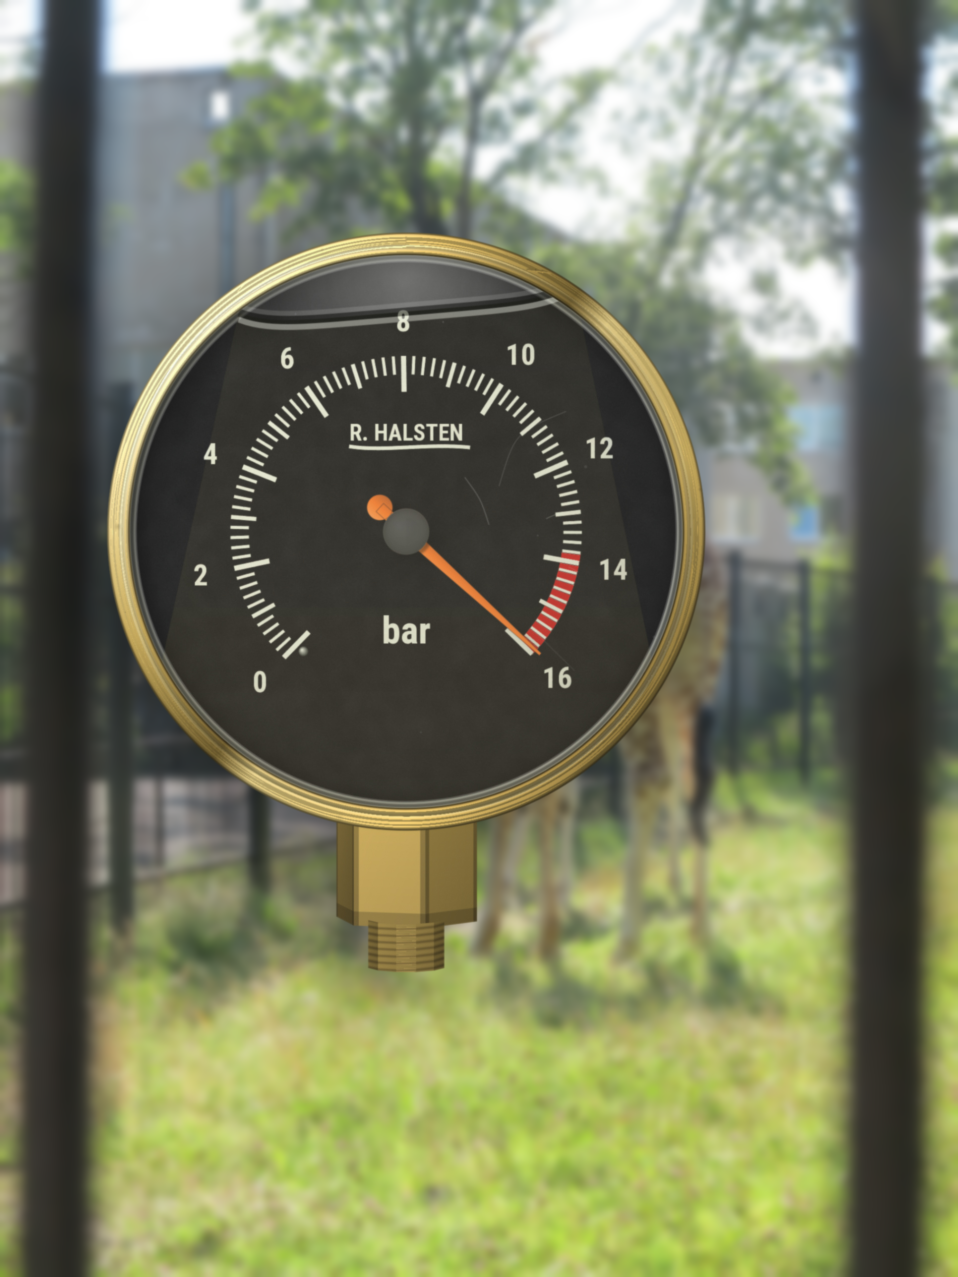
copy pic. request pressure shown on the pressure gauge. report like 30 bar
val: 15.9 bar
